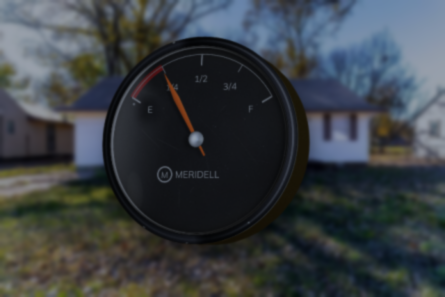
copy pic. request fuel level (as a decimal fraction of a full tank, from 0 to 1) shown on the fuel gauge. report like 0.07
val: 0.25
